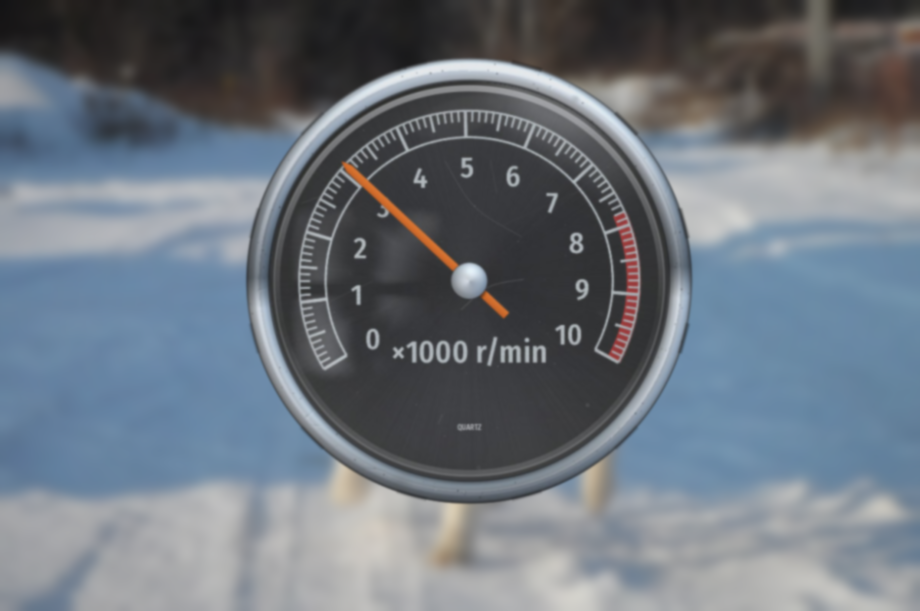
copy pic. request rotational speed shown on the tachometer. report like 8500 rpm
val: 3100 rpm
